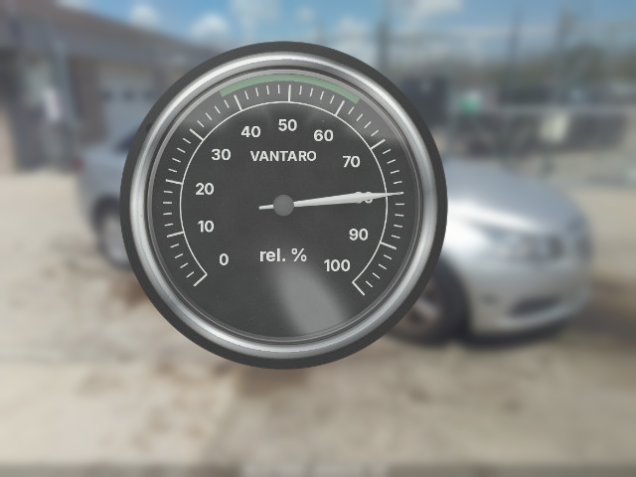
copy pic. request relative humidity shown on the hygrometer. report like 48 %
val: 80 %
